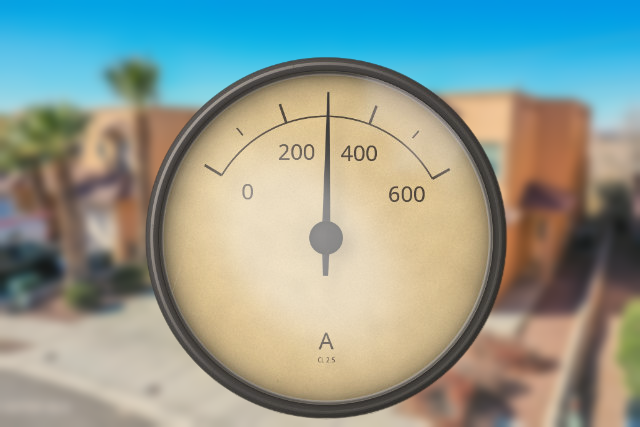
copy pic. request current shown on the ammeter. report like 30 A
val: 300 A
